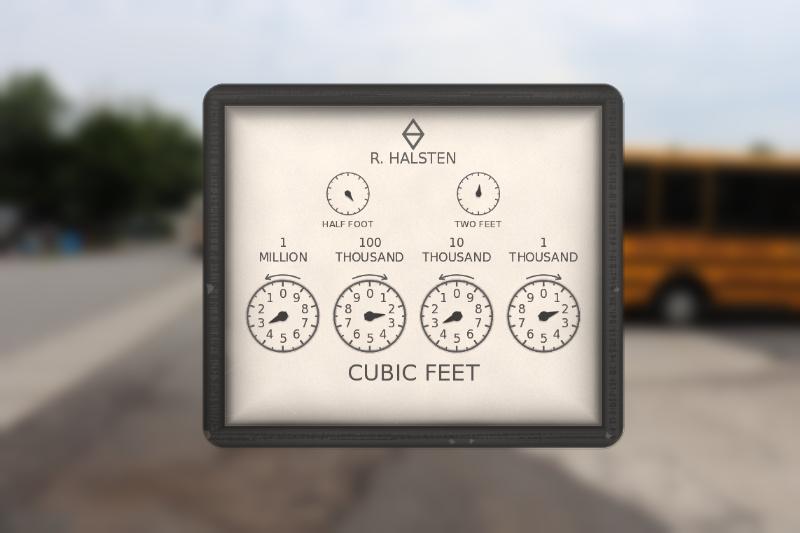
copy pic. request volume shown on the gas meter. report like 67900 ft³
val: 323200 ft³
